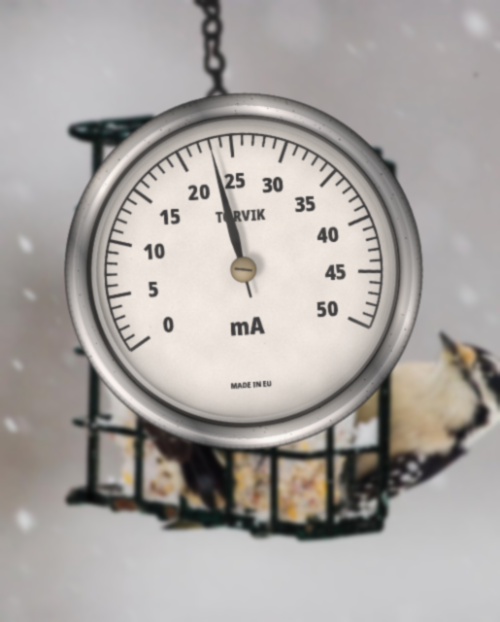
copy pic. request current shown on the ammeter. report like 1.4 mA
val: 23 mA
